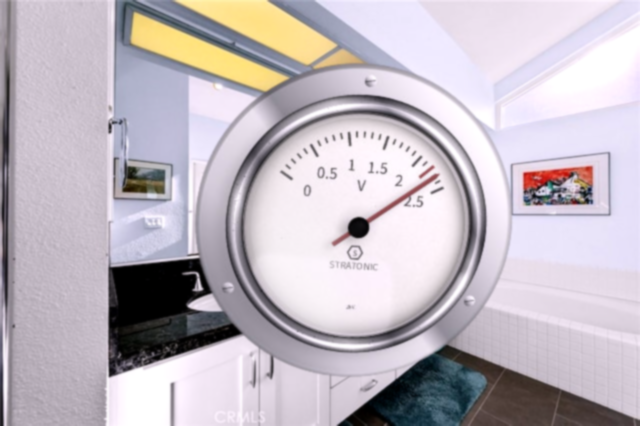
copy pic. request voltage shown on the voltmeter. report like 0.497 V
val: 2.3 V
